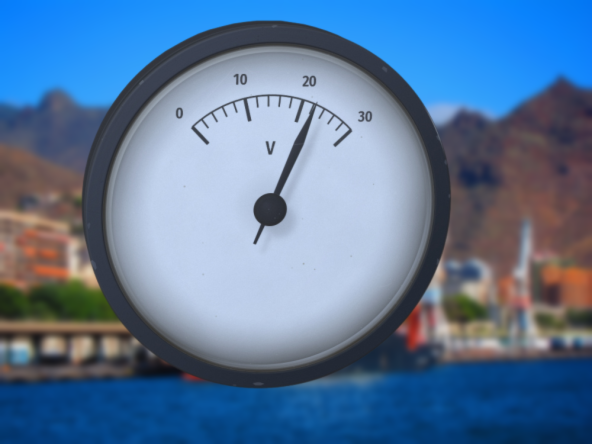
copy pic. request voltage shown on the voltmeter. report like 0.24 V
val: 22 V
